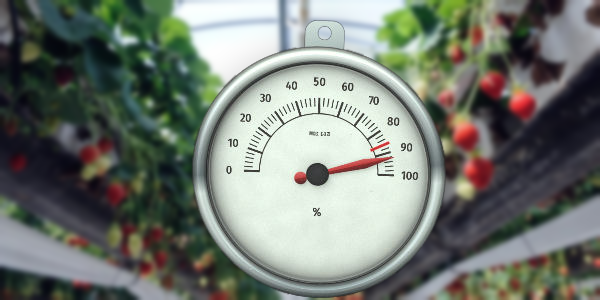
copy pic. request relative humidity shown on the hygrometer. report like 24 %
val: 92 %
